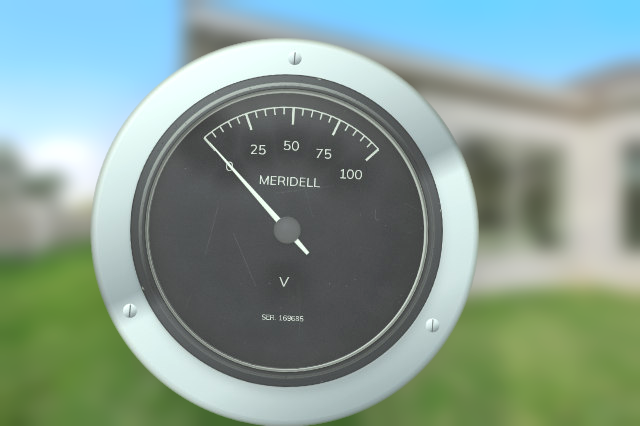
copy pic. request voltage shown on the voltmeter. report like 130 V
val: 0 V
